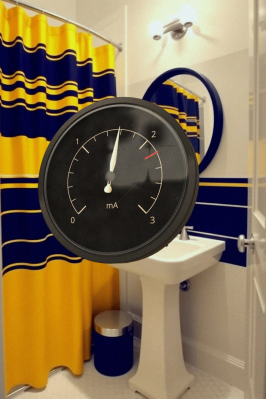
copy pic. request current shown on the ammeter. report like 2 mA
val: 1.6 mA
